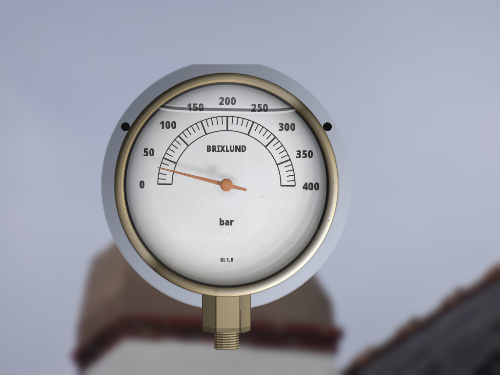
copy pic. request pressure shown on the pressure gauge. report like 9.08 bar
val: 30 bar
